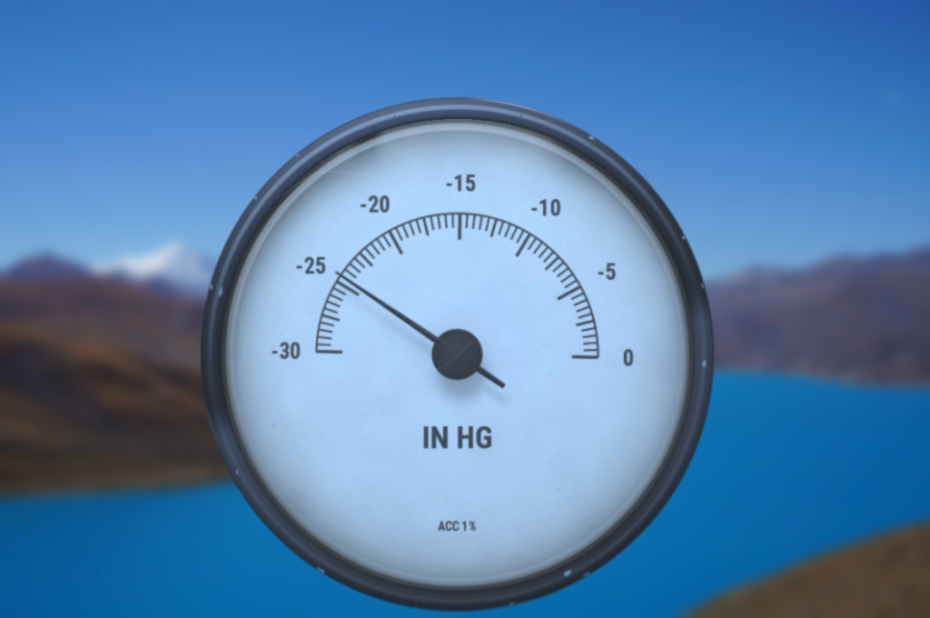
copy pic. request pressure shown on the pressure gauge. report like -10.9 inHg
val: -24.5 inHg
